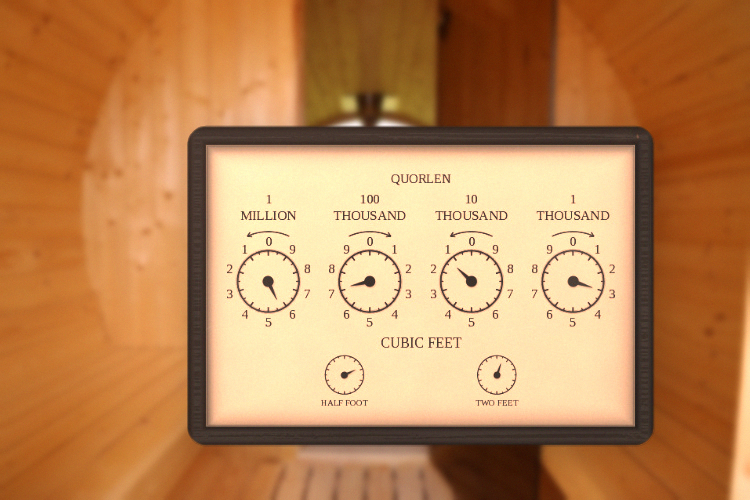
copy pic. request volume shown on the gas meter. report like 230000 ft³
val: 571300 ft³
